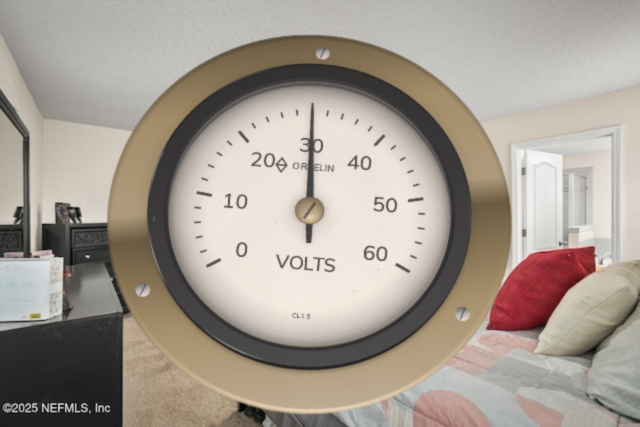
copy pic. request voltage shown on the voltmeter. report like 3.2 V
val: 30 V
